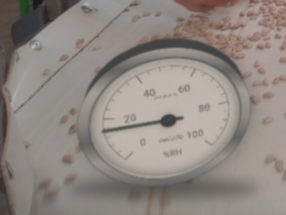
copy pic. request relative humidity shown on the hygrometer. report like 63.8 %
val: 16 %
